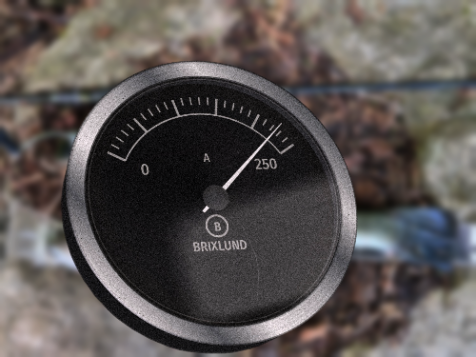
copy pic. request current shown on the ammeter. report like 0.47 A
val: 225 A
